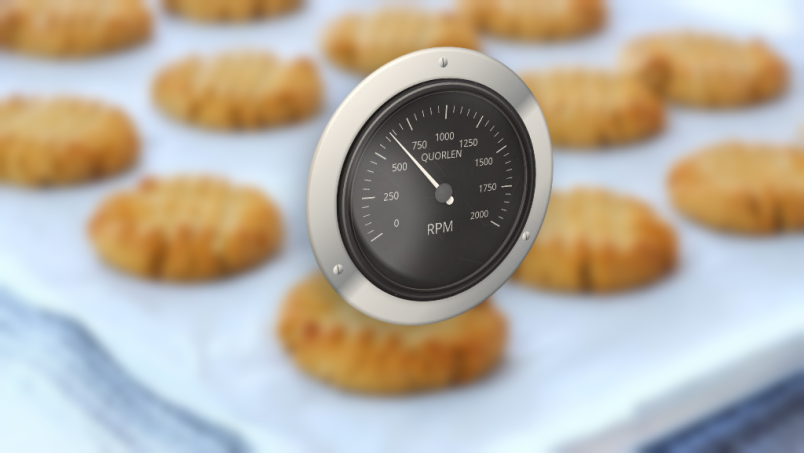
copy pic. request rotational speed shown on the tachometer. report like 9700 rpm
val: 625 rpm
